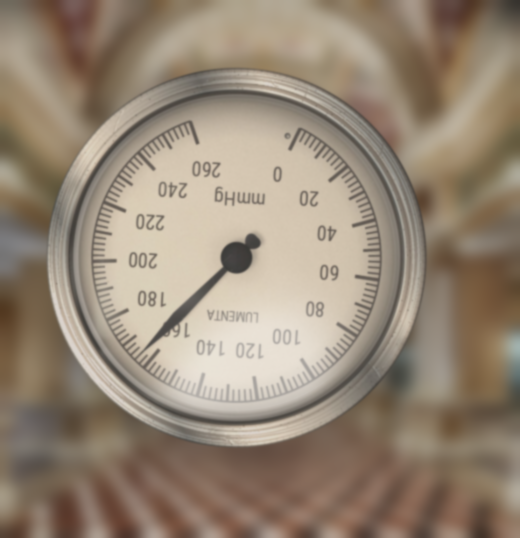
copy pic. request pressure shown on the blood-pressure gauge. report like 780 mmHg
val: 164 mmHg
